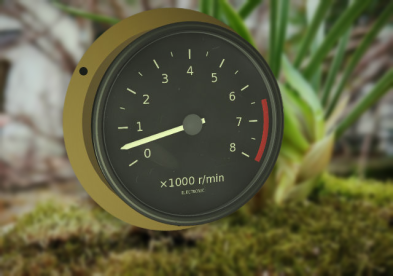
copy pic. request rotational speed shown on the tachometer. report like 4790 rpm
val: 500 rpm
